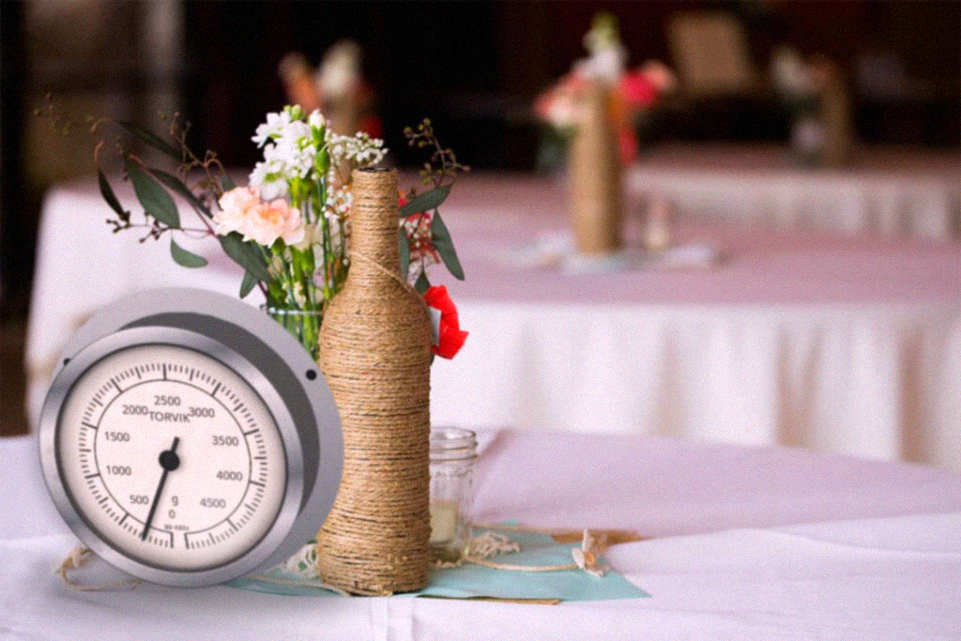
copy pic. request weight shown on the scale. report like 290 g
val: 250 g
